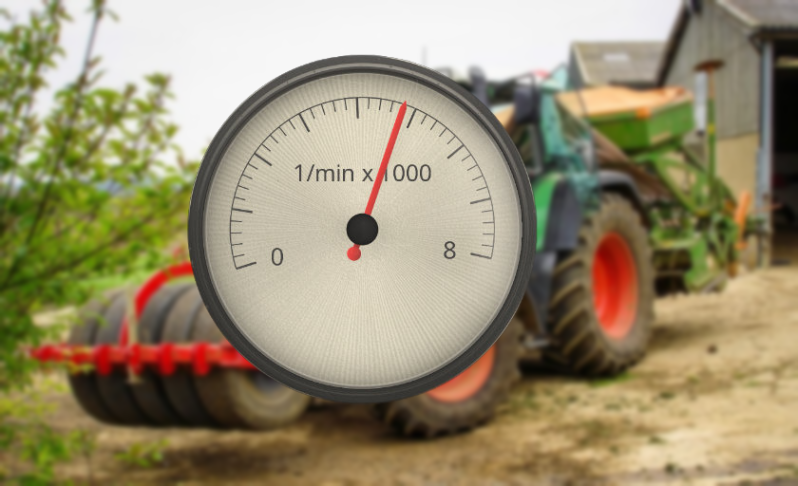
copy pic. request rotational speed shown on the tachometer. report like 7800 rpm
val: 4800 rpm
